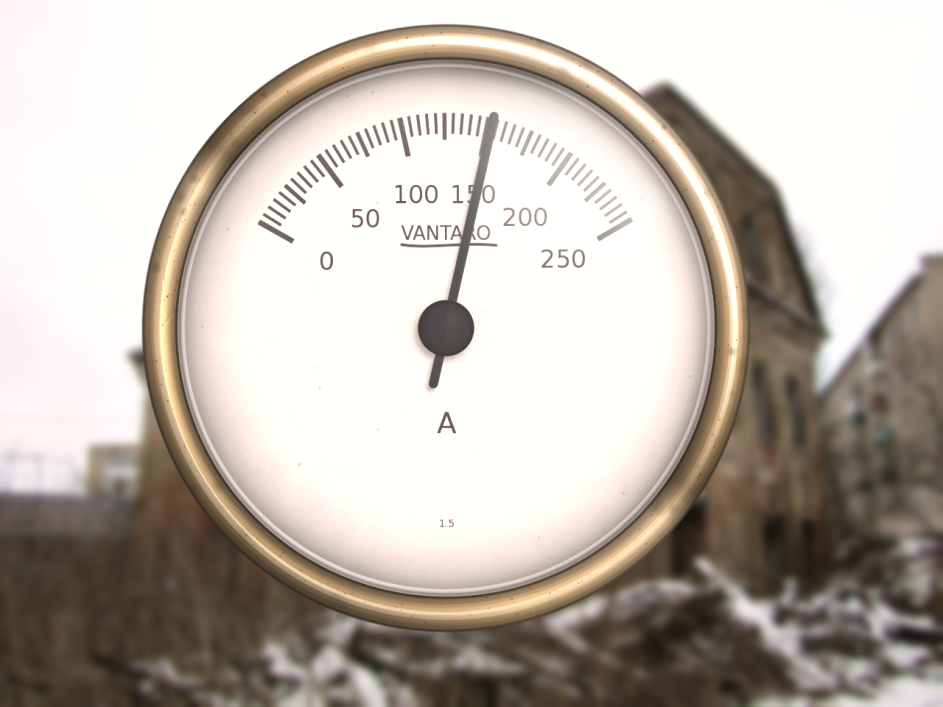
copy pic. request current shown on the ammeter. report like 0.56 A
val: 152.5 A
